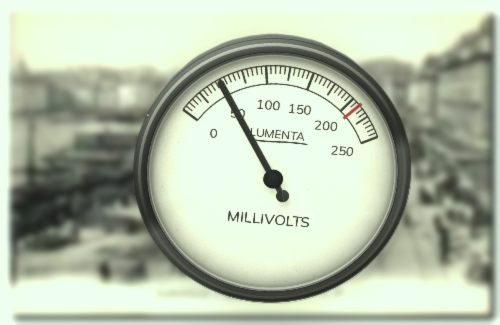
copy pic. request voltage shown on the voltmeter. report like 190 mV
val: 50 mV
